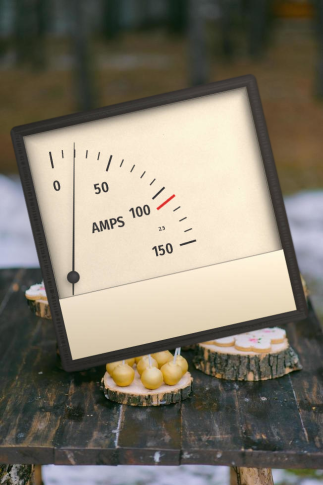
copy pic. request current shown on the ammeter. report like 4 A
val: 20 A
